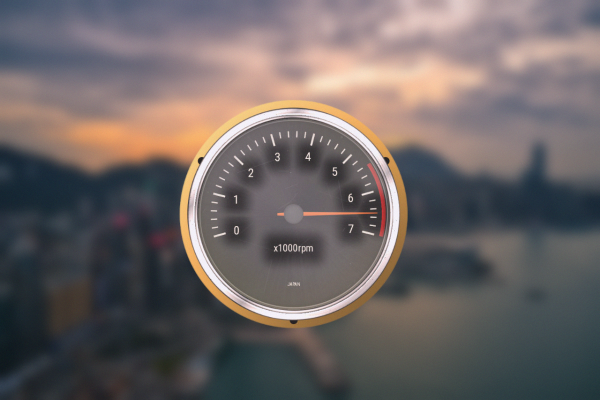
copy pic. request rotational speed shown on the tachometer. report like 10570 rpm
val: 6500 rpm
